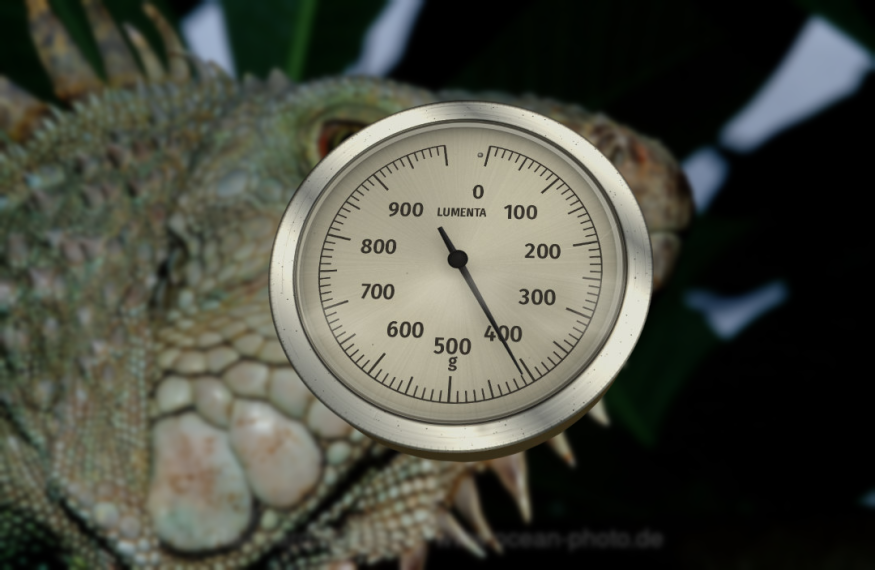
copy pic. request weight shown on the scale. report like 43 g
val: 410 g
